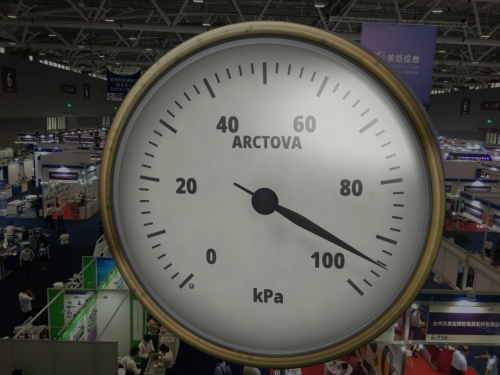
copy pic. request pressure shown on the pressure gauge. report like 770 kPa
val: 94 kPa
